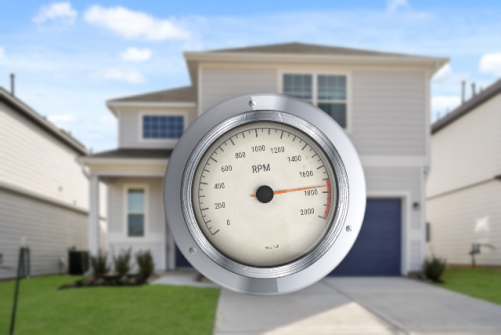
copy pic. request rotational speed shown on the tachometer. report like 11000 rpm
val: 1750 rpm
